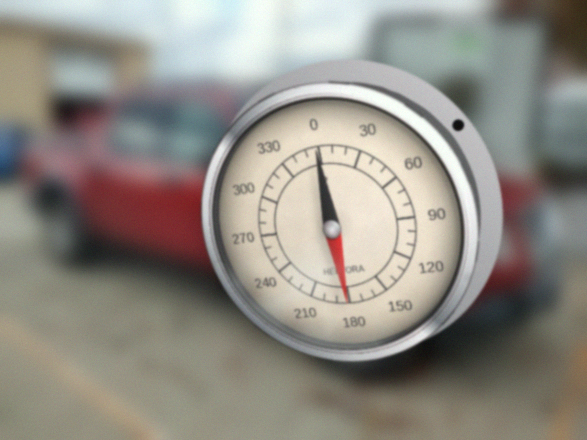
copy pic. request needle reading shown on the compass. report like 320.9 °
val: 180 °
